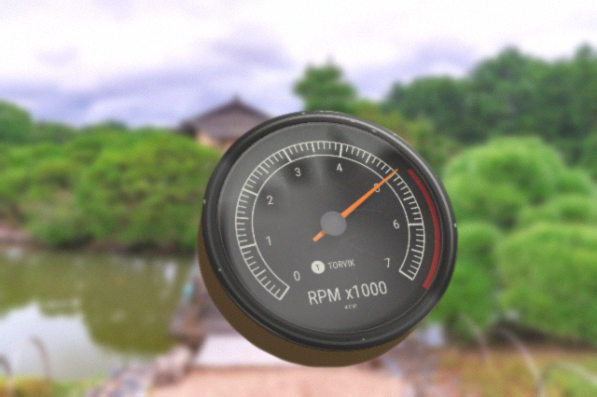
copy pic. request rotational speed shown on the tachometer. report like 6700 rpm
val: 5000 rpm
